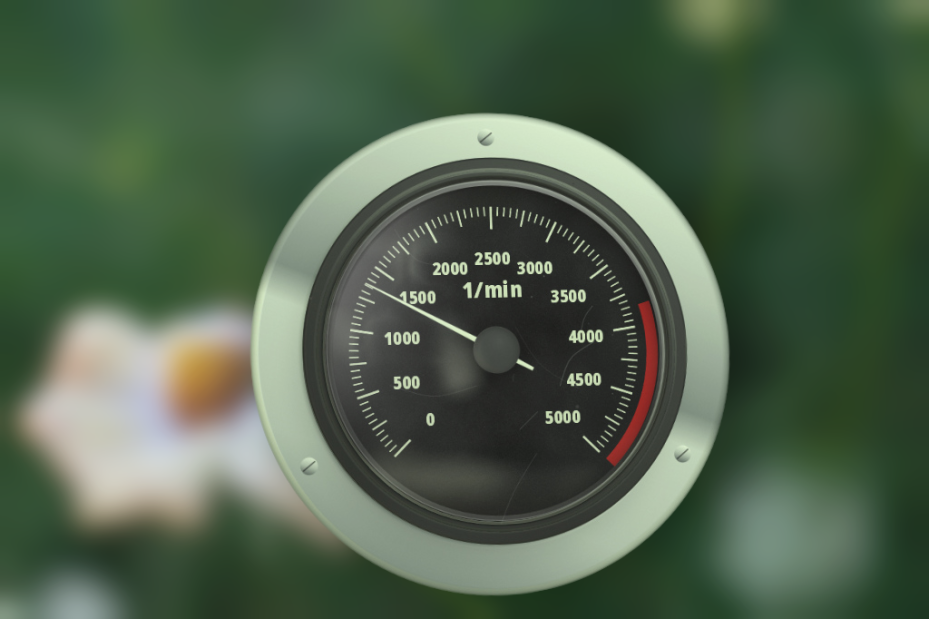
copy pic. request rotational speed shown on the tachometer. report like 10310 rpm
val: 1350 rpm
